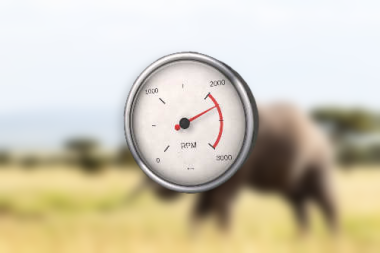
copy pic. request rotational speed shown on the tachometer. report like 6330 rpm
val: 2250 rpm
